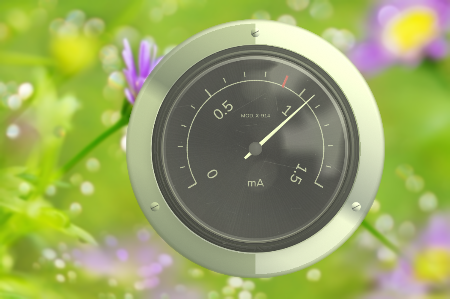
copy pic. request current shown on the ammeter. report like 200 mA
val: 1.05 mA
